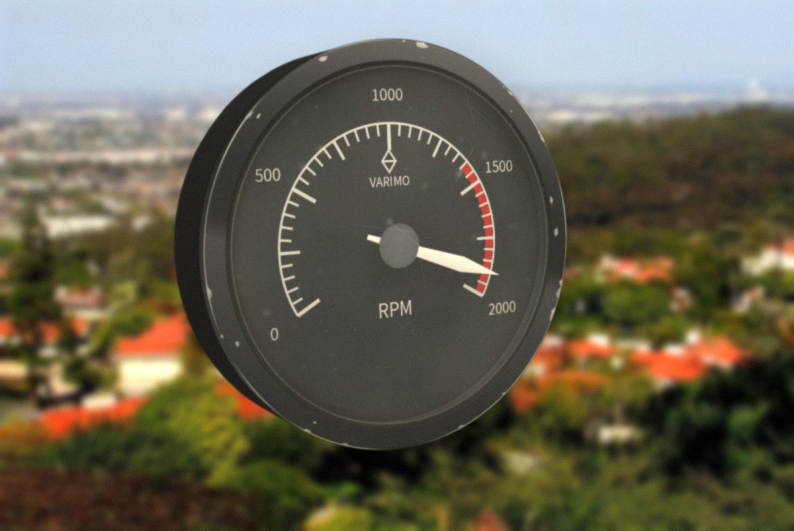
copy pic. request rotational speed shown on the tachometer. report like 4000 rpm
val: 1900 rpm
